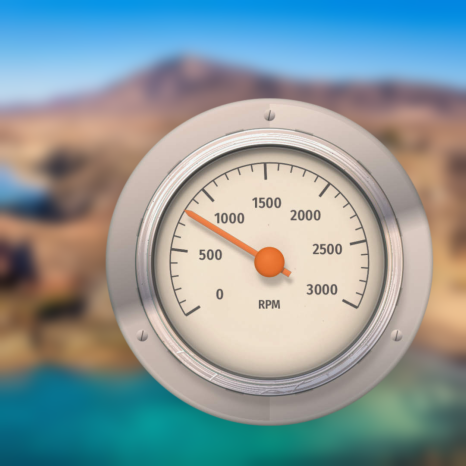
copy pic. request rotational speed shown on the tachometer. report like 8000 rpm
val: 800 rpm
